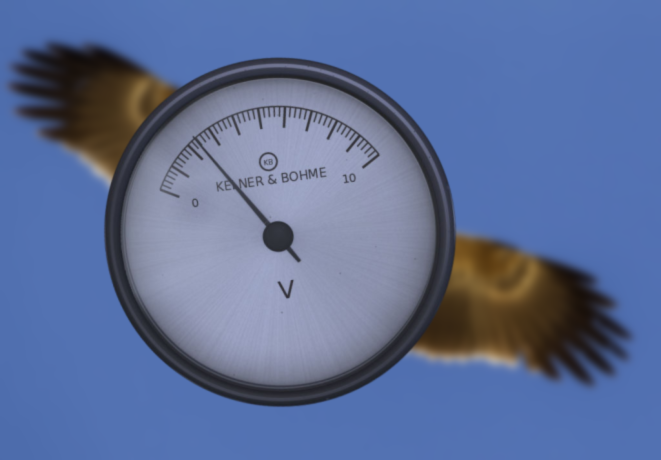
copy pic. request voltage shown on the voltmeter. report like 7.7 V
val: 2.4 V
